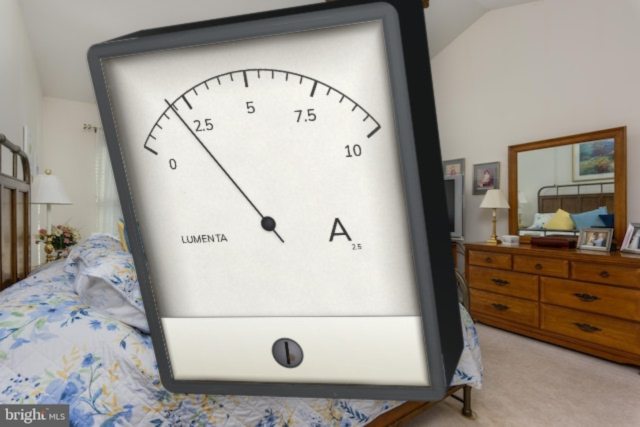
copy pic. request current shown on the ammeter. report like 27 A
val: 2 A
